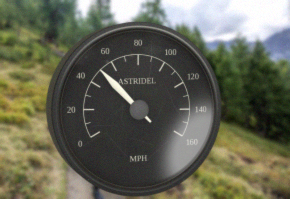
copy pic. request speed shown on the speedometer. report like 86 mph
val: 50 mph
